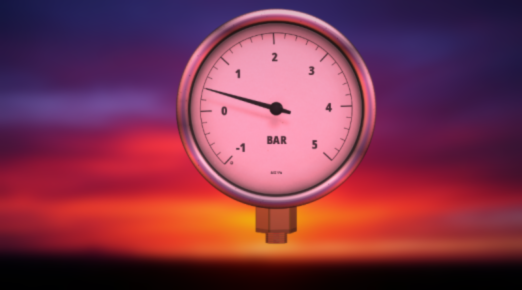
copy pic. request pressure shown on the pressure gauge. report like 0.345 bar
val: 0.4 bar
